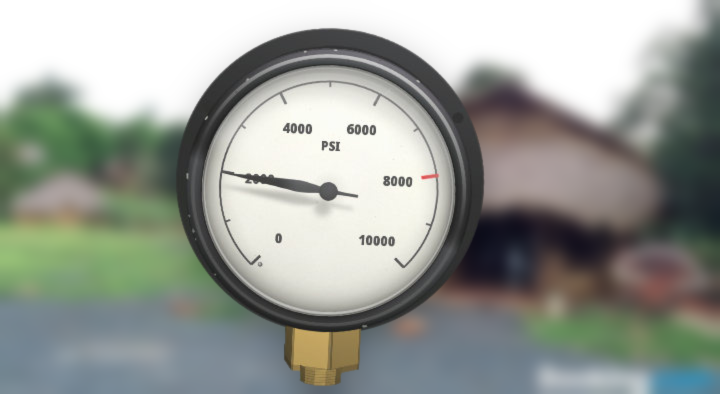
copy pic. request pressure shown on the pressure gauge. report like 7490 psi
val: 2000 psi
